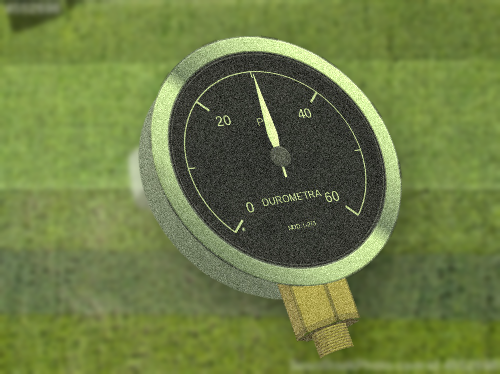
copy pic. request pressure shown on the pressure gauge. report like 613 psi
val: 30 psi
